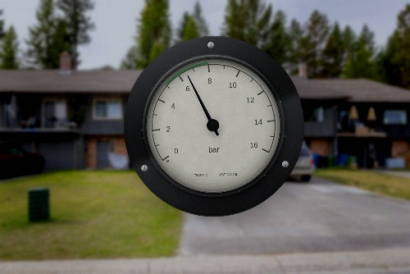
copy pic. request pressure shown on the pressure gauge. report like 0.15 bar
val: 6.5 bar
